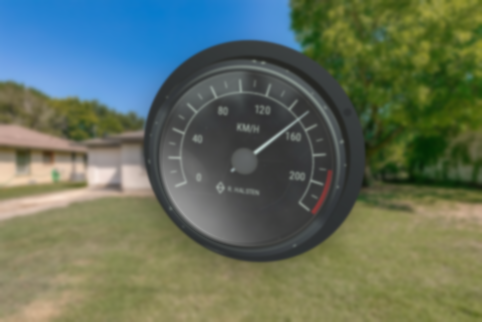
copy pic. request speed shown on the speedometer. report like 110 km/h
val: 150 km/h
